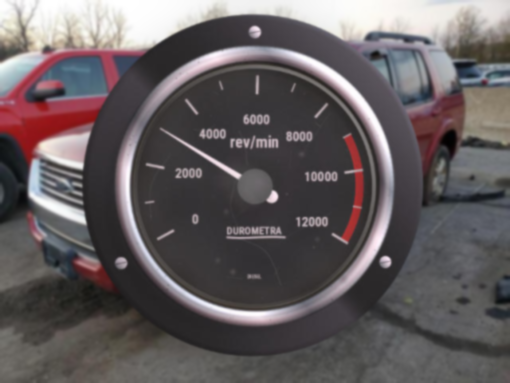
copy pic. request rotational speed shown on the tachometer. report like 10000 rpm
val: 3000 rpm
